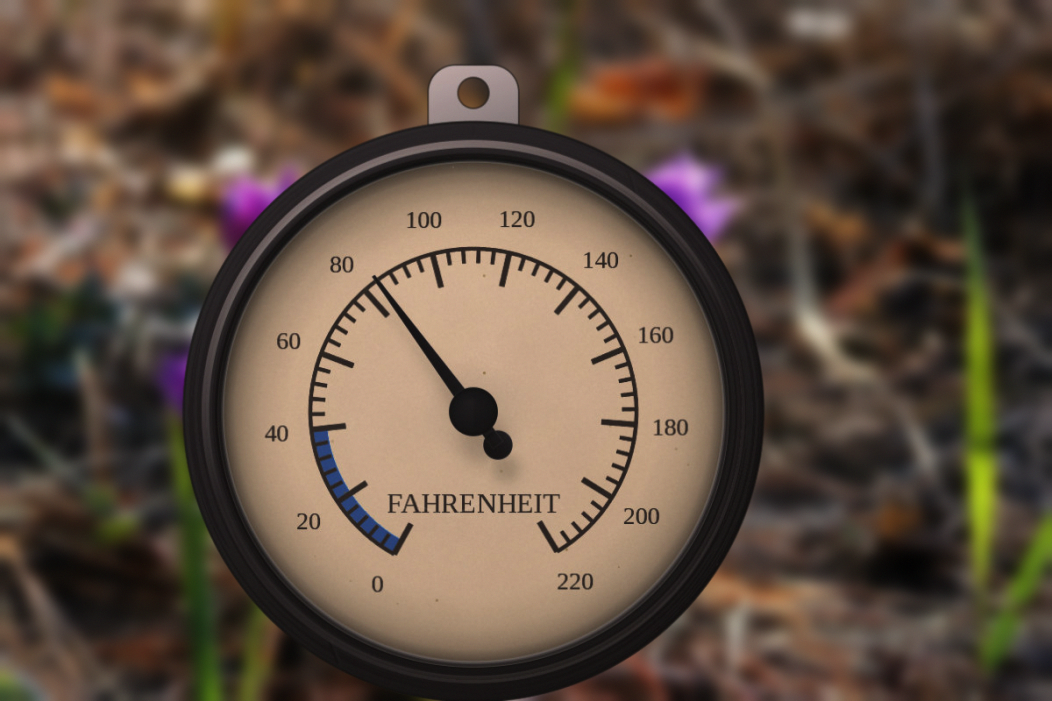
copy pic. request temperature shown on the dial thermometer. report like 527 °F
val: 84 °F
